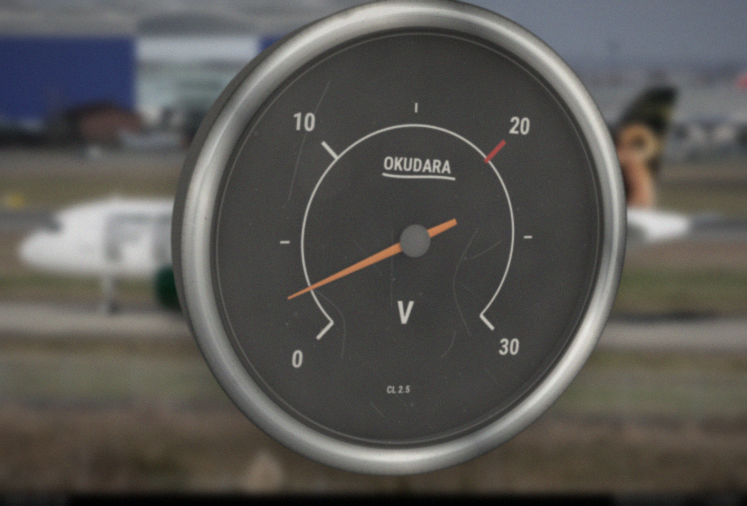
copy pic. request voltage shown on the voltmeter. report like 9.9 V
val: 2.5 V
